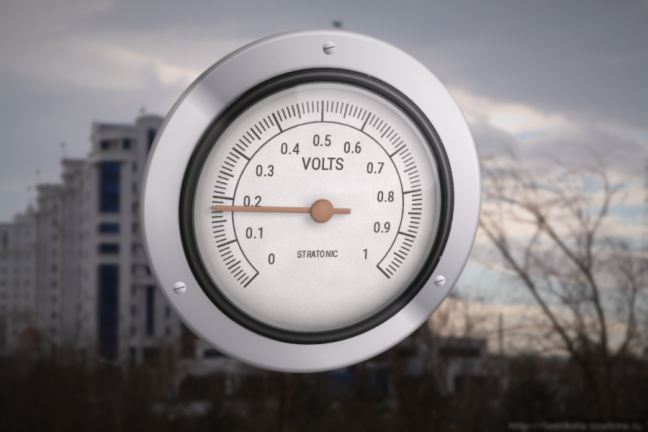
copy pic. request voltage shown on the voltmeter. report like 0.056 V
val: 0.18 V
